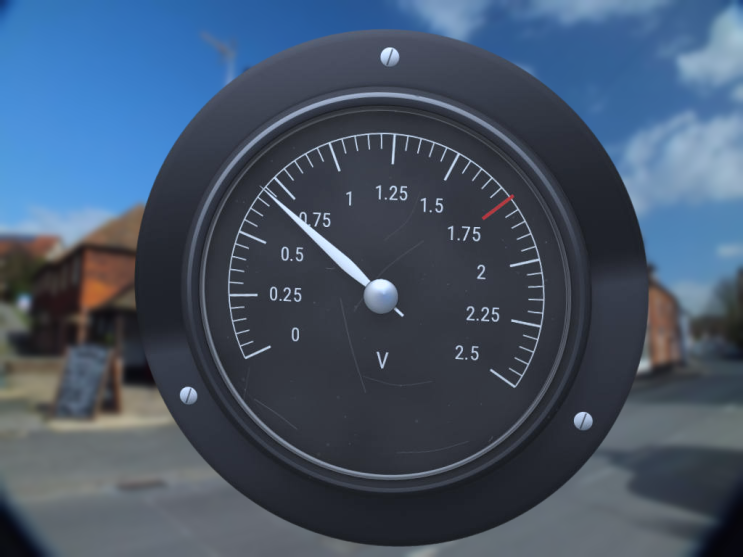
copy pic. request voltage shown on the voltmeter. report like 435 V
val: 0.7 V
